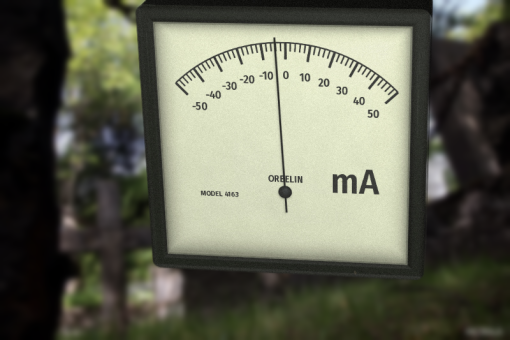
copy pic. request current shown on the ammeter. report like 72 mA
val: -4 mA
